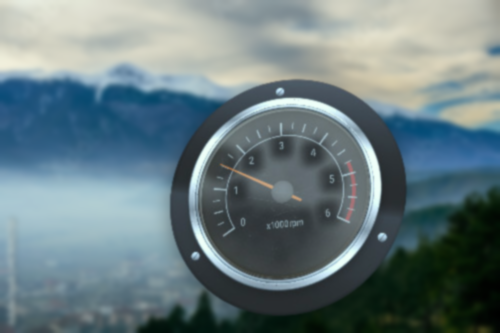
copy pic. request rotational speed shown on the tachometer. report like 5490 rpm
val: 1500 rpm
